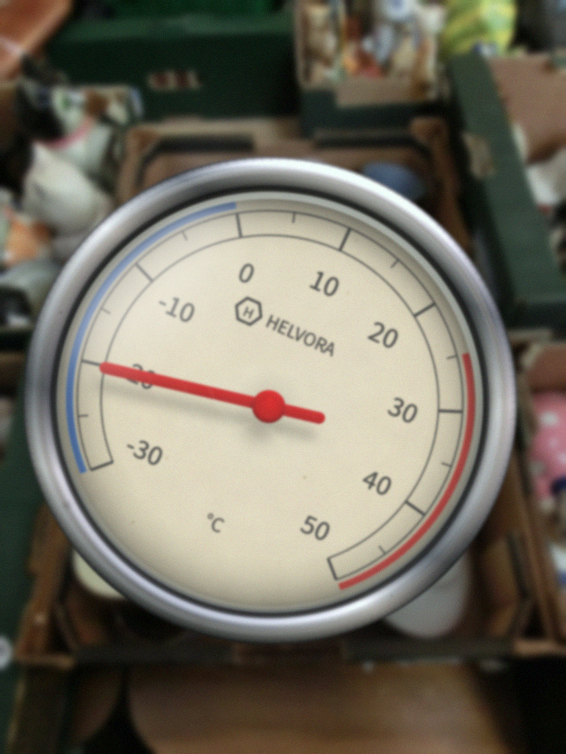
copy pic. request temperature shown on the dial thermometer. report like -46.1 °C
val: -20 °C
